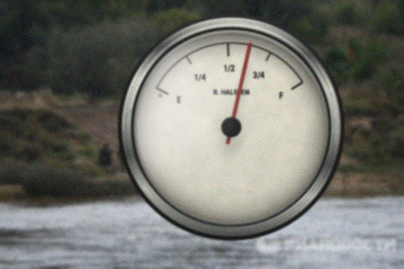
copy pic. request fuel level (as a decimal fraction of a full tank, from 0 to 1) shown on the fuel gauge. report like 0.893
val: 0.625
